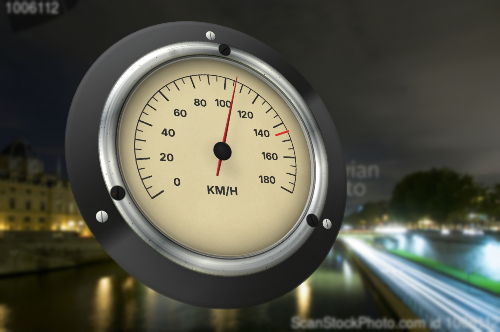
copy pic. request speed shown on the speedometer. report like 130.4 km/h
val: 105 km/h
